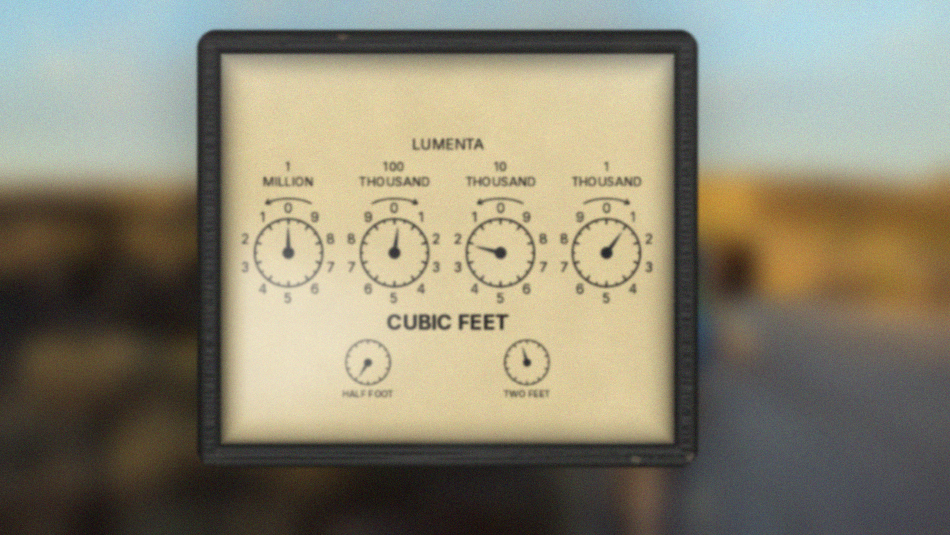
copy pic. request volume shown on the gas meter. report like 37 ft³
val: 2100 ft³
